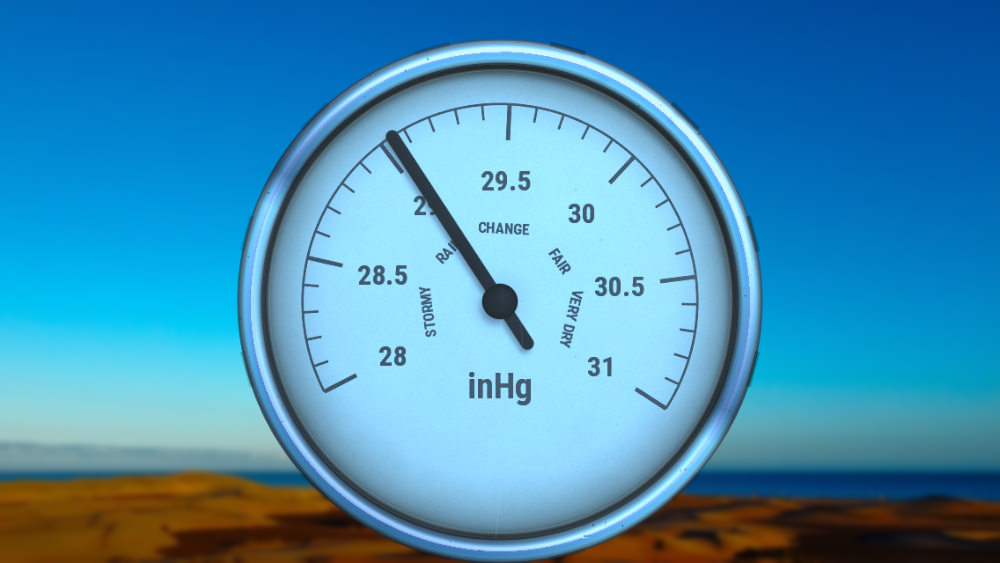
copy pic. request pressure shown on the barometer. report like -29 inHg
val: 29.05 inHg
